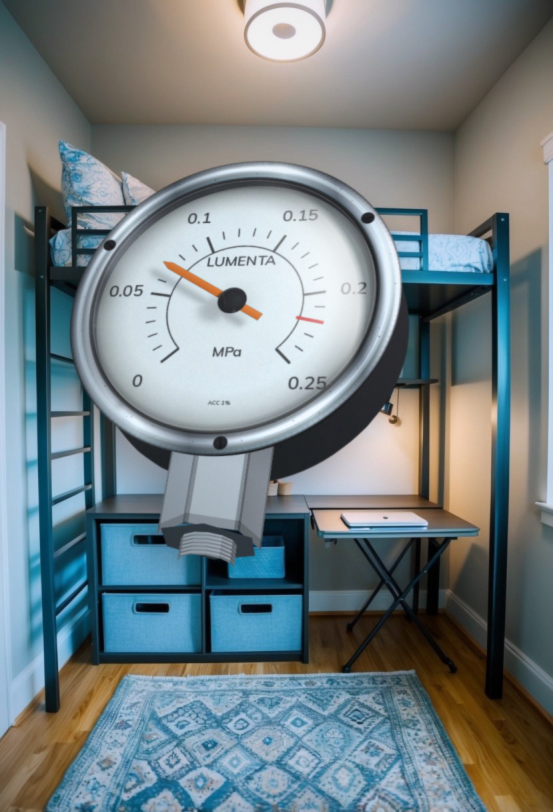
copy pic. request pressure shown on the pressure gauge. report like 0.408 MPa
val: 0.07 MPa
